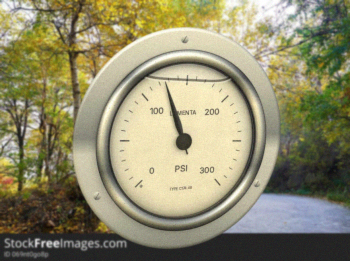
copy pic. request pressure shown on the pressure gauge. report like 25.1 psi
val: 125 psi
